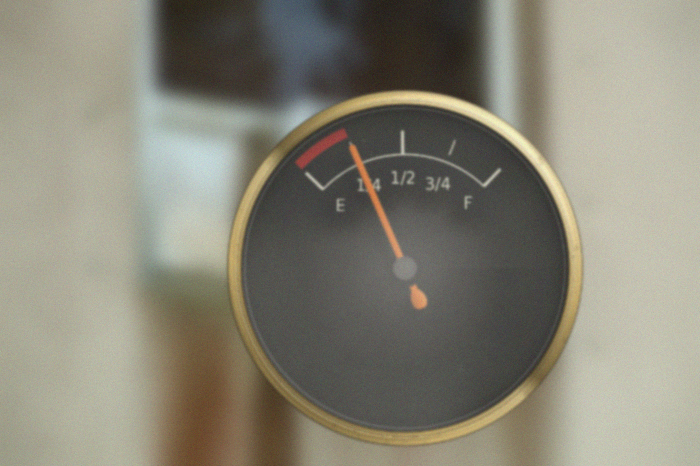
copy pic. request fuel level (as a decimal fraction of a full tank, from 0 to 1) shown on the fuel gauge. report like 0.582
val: 0.25
